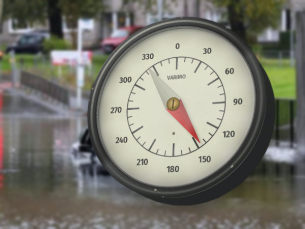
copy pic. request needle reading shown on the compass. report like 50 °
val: 145 °
